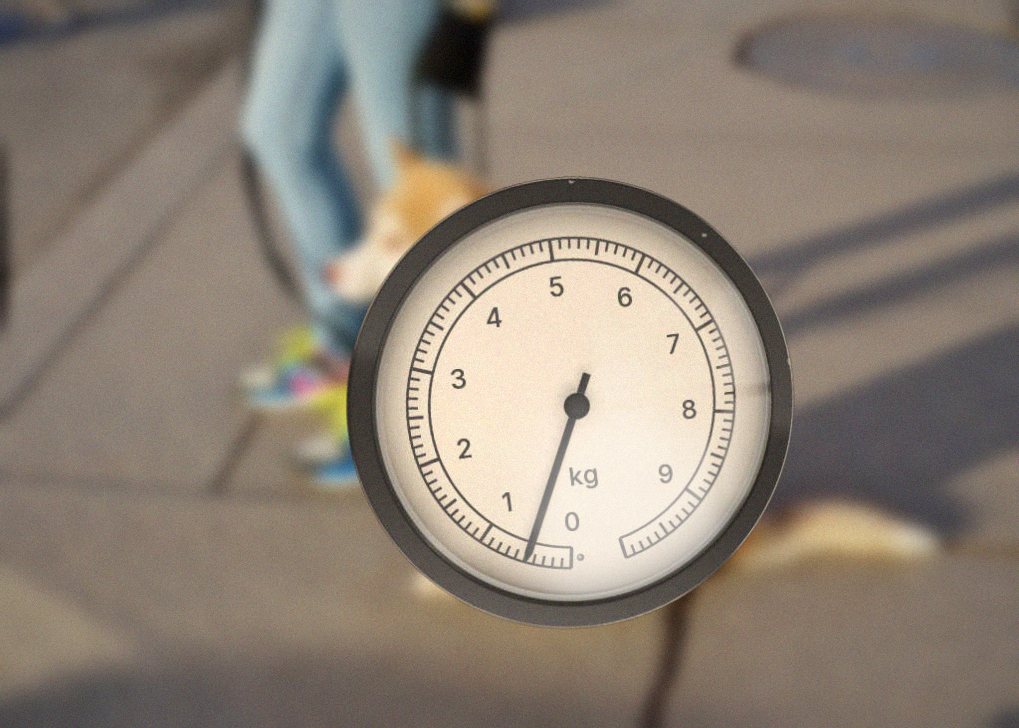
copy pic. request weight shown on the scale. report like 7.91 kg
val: 0.5 kg
